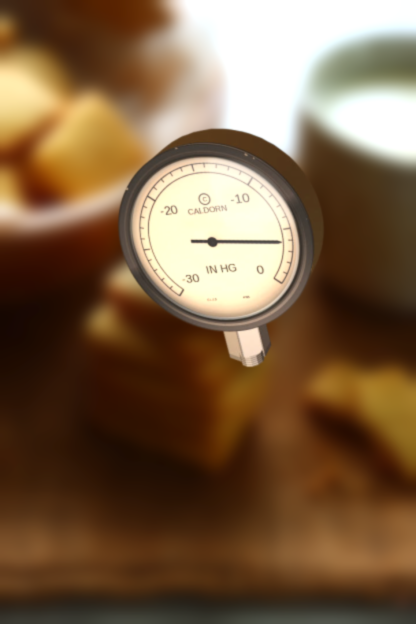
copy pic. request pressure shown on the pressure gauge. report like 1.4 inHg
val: -4 inHg
